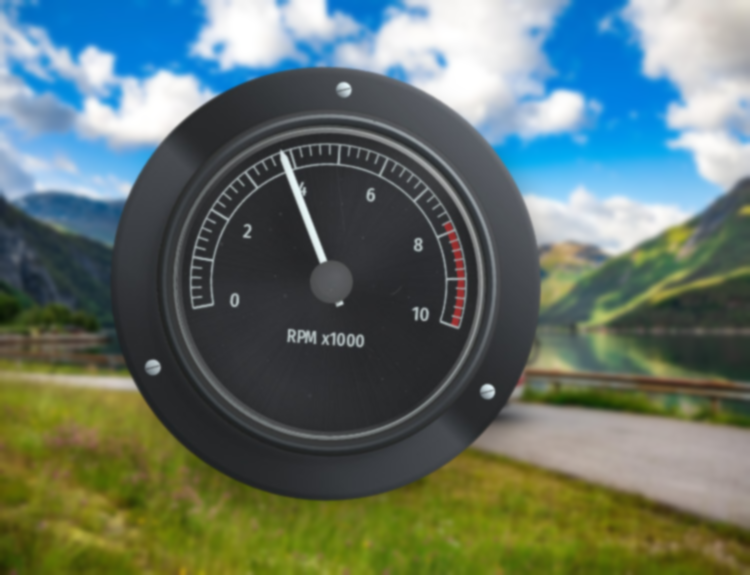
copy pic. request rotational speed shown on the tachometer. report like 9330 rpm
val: 3800 rpm
